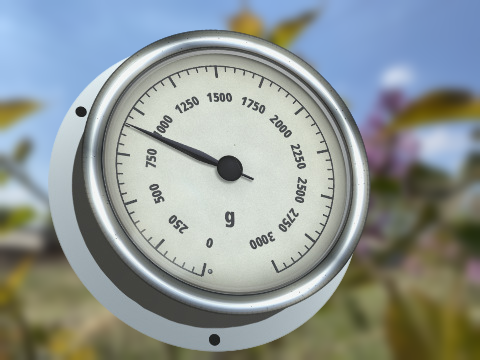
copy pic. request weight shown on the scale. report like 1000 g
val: 900 g
